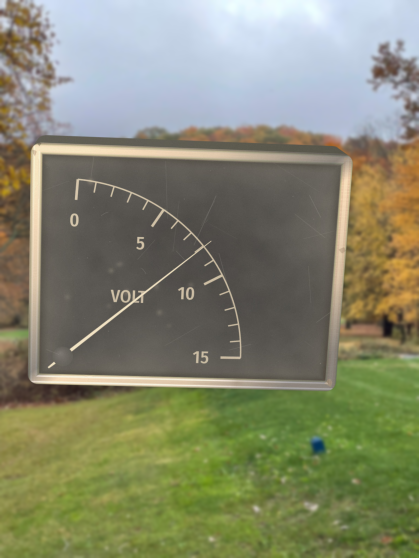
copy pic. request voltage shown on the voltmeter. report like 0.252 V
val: 8 V
